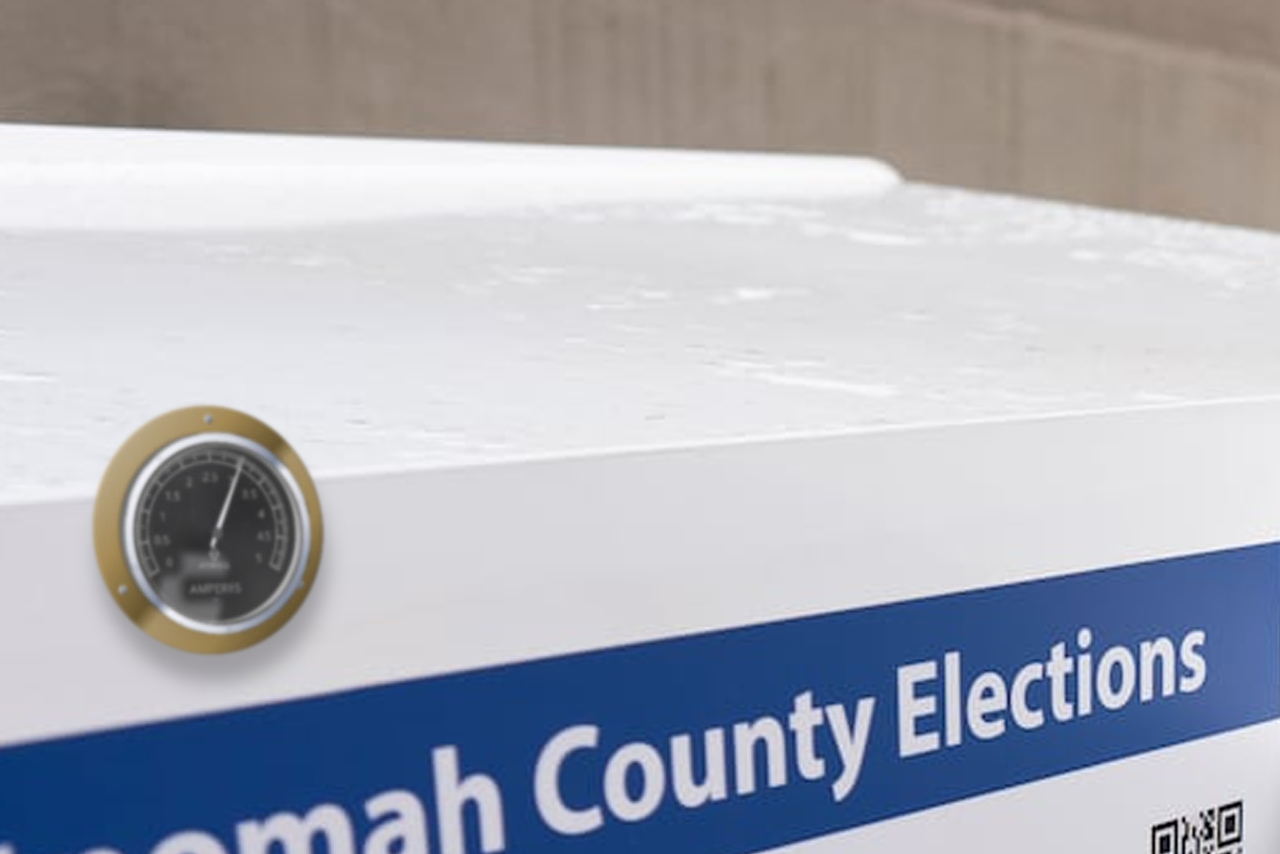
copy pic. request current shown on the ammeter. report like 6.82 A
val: 3 A
